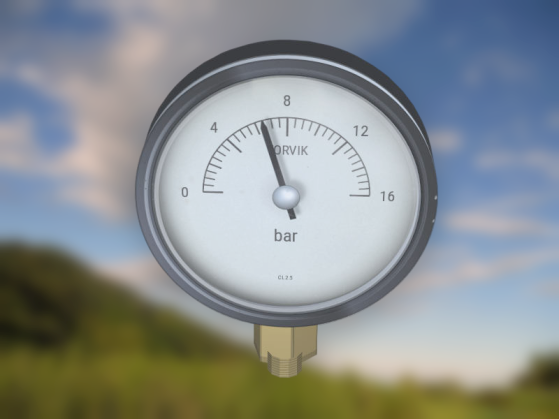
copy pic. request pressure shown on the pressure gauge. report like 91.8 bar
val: 6.5 bar
